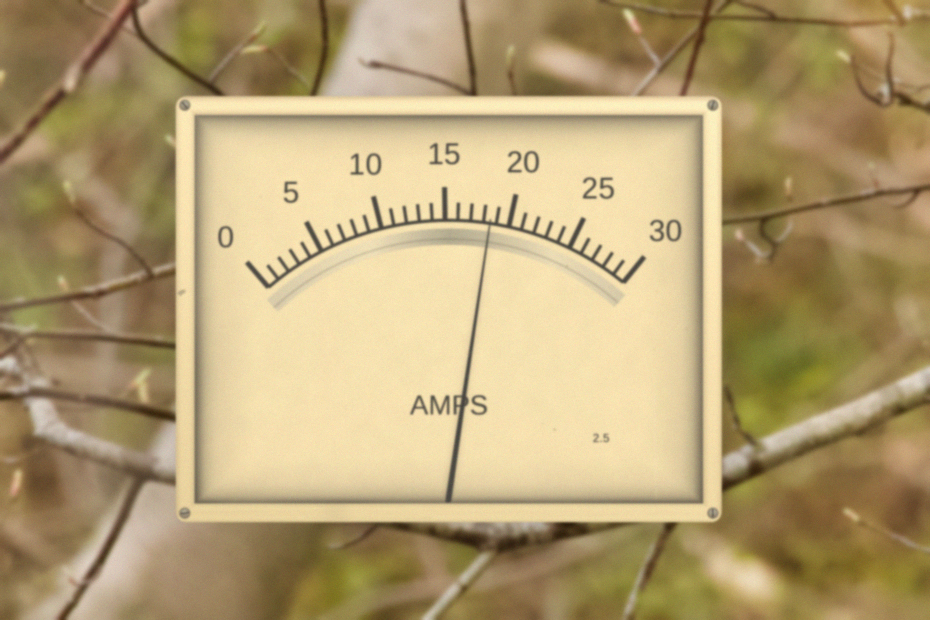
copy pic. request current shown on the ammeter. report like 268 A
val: 18.5 A
